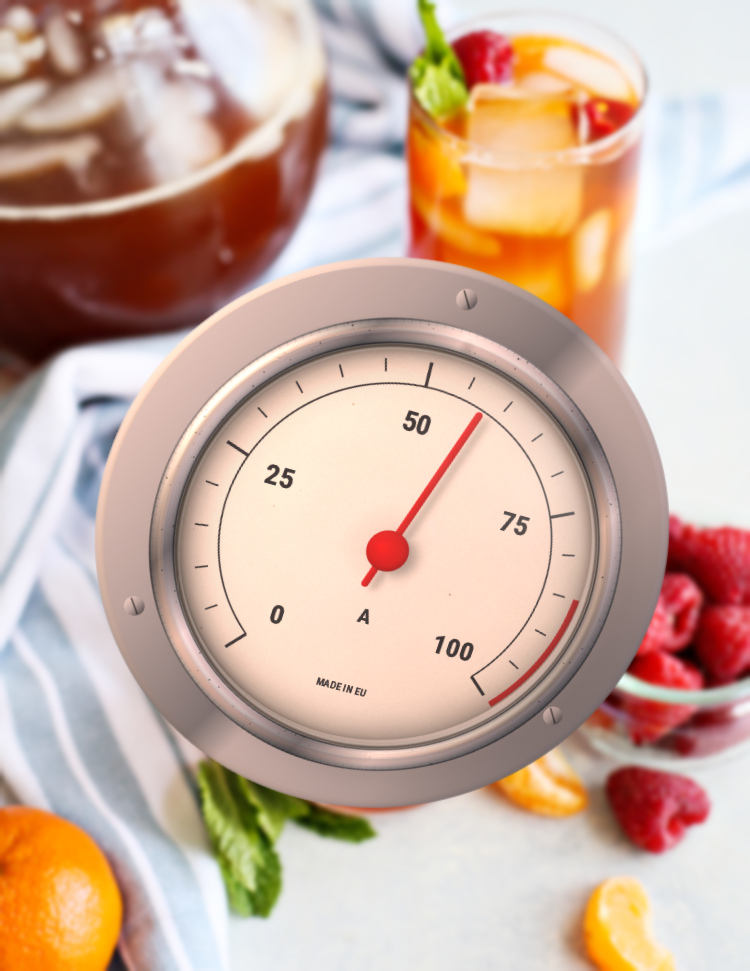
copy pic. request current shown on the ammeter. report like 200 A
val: 57.5 A
